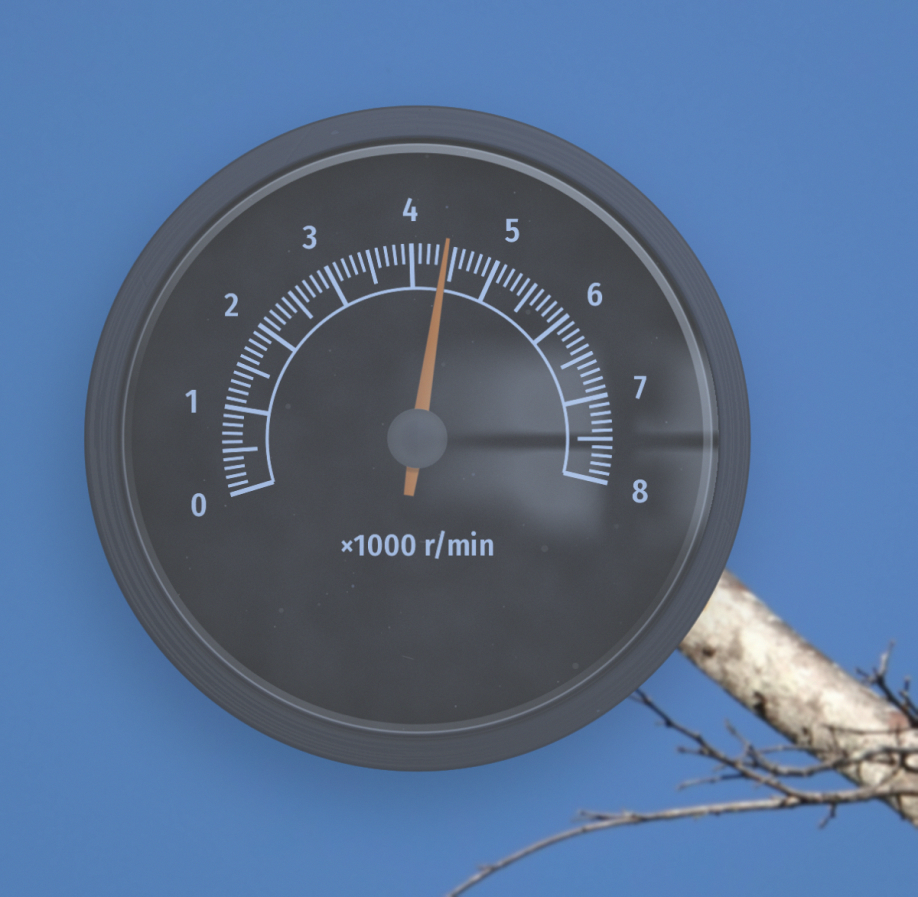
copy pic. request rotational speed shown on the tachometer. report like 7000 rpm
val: 4400 rpm
